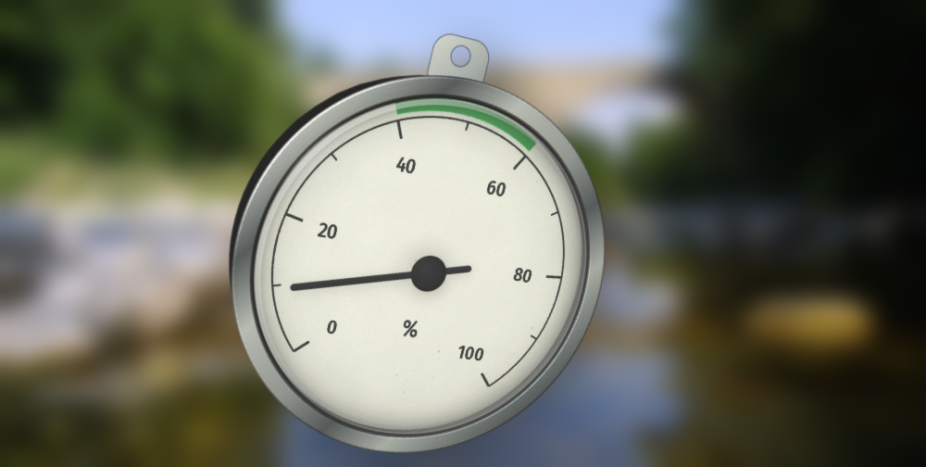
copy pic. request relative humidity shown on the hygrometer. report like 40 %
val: 10 %
